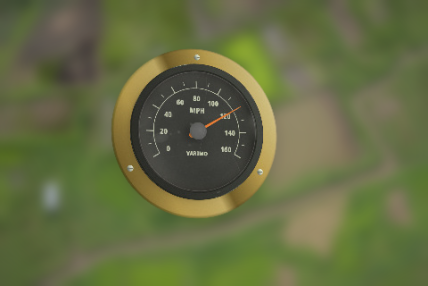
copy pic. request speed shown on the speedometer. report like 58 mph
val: 120 mph
